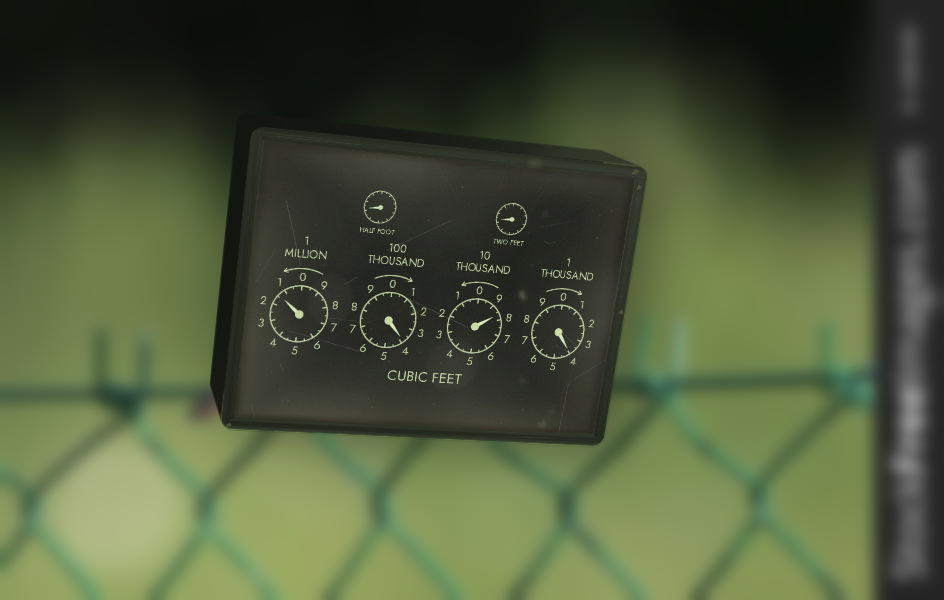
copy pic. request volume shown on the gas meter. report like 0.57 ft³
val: 138400 ft³
